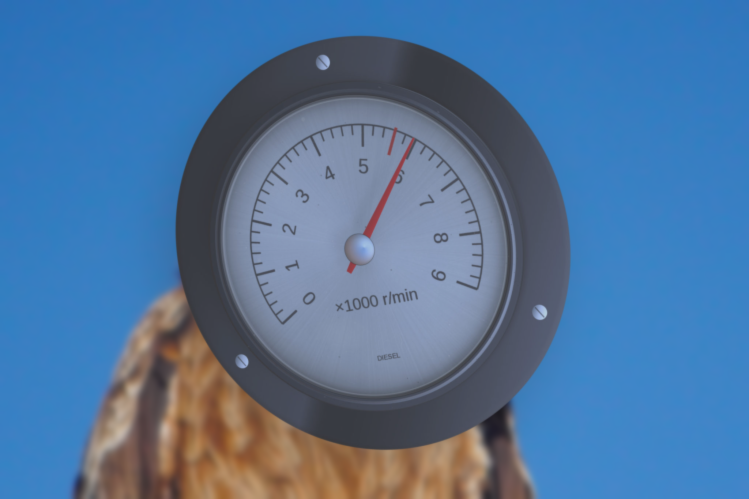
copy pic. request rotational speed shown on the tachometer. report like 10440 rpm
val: 6000 rpm
